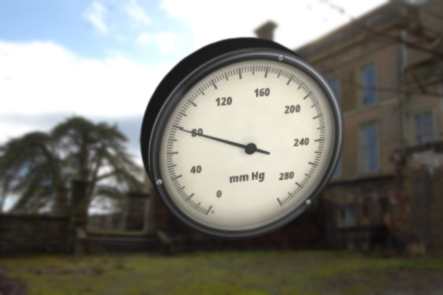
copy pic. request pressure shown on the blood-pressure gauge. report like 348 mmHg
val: 80 mmHg
